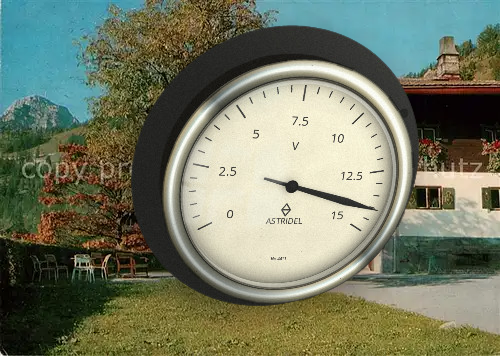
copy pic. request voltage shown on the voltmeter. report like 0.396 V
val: 14 V
